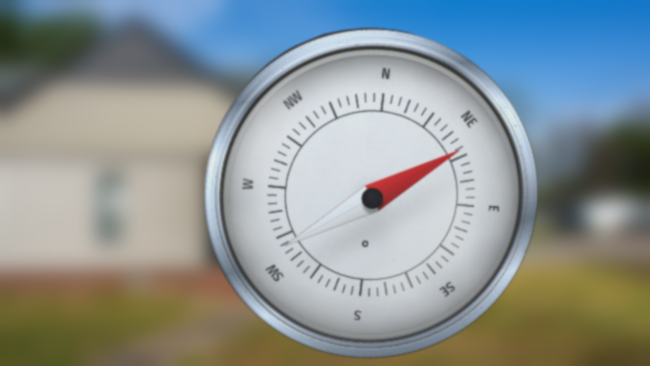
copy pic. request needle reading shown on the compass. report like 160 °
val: 55 °
